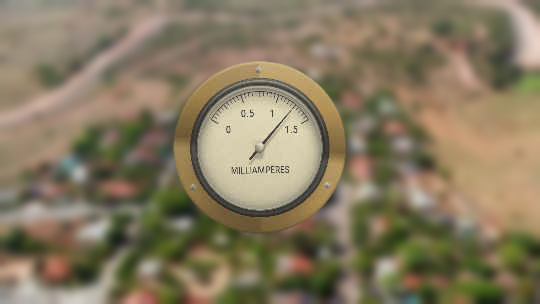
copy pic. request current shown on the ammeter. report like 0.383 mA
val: 1.25 mA
